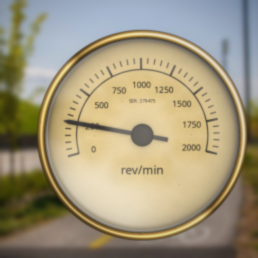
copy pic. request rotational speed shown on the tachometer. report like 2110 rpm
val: 250 rpm
